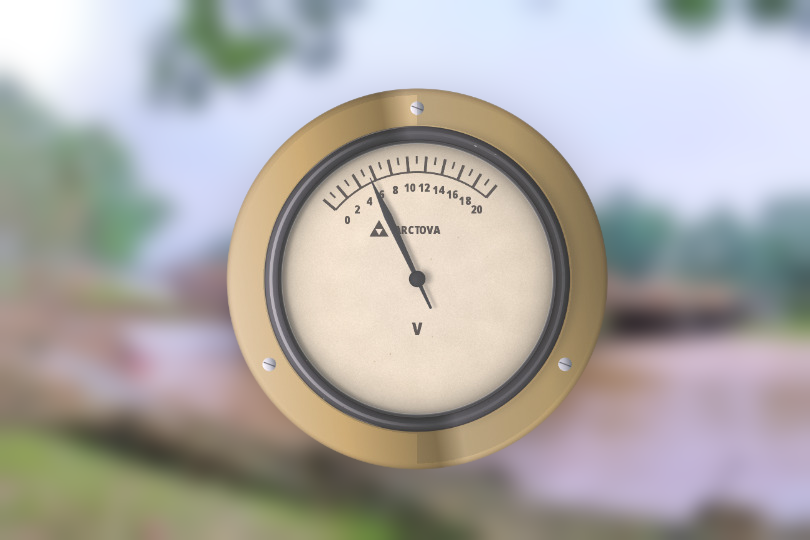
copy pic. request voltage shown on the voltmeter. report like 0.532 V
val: 5.5 V
